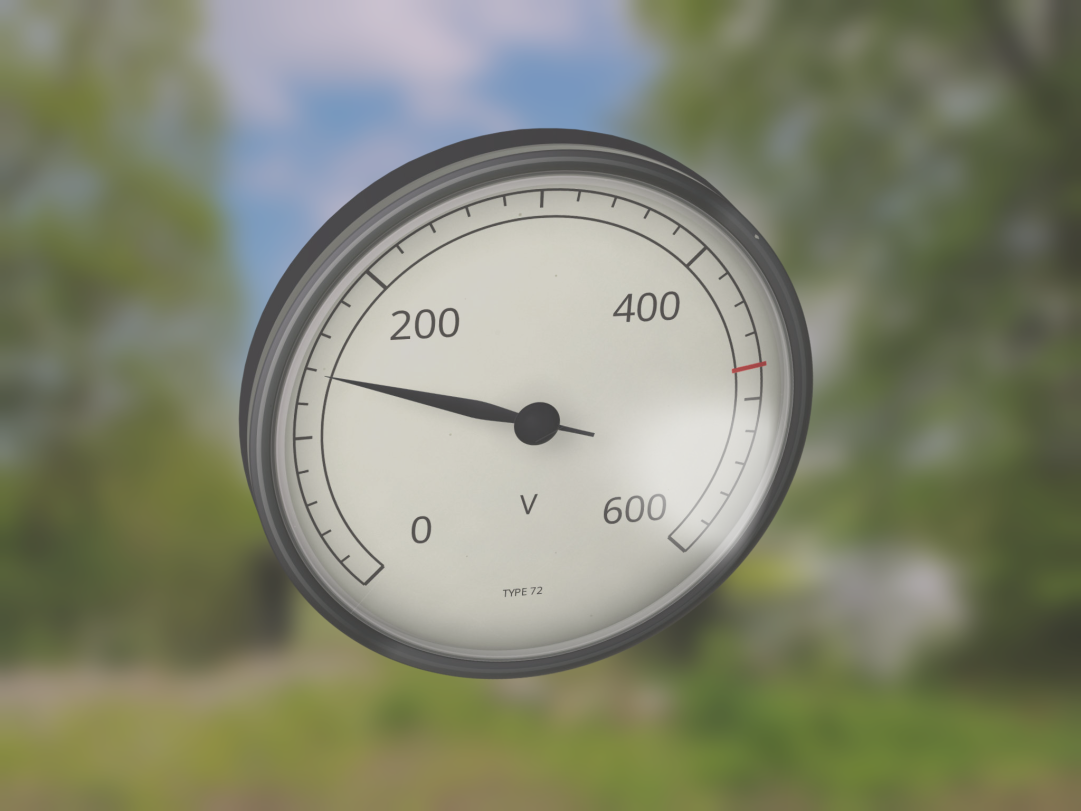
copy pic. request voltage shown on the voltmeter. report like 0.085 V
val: 140 V
